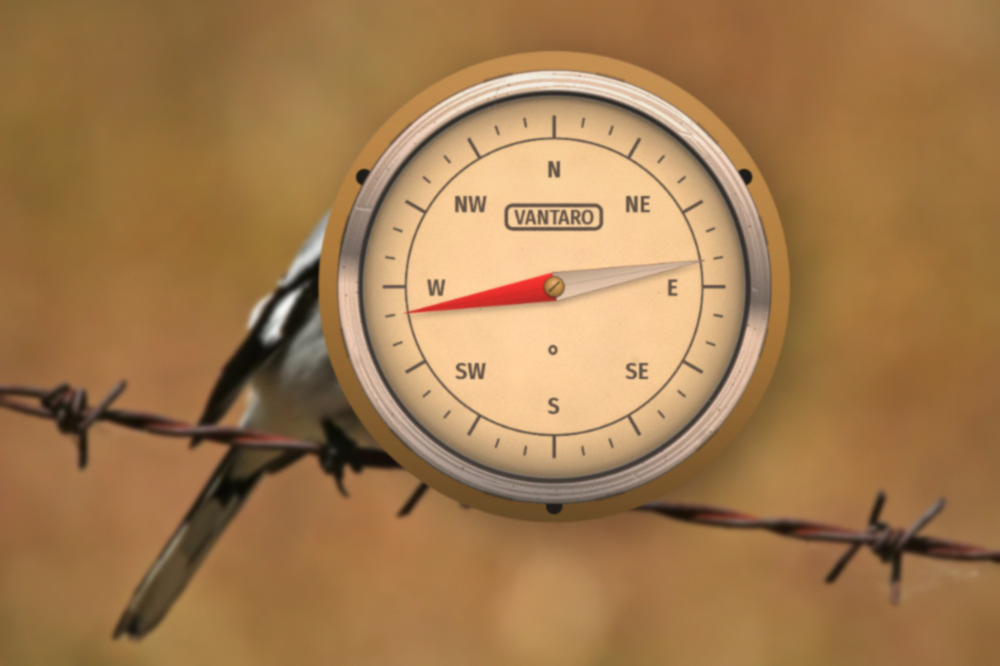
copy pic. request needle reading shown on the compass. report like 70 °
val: 260 °
